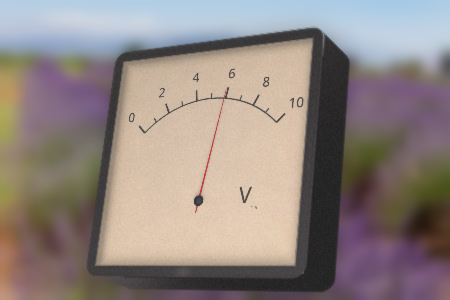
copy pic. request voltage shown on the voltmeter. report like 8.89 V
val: 6 V
